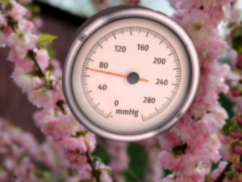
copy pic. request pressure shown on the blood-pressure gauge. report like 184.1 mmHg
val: 70 mmHg
